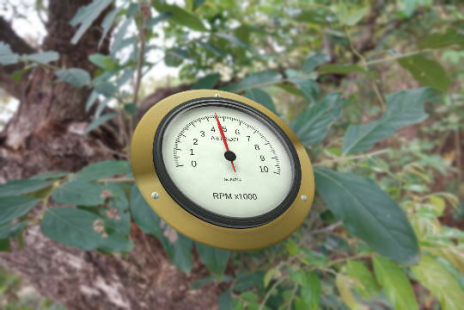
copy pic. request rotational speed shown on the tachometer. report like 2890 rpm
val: 4500 rpm
